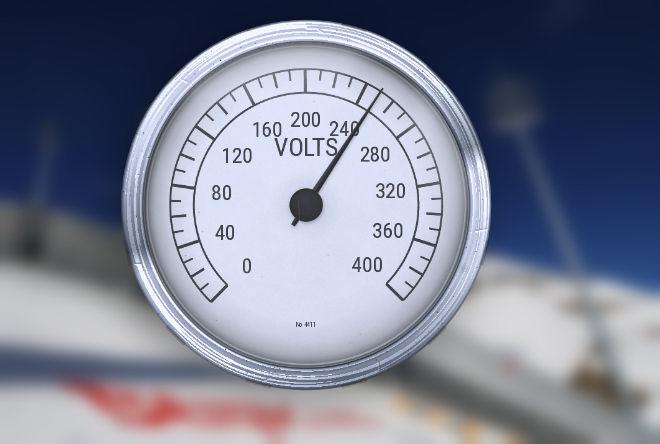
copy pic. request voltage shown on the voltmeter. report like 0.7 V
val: 250 V
